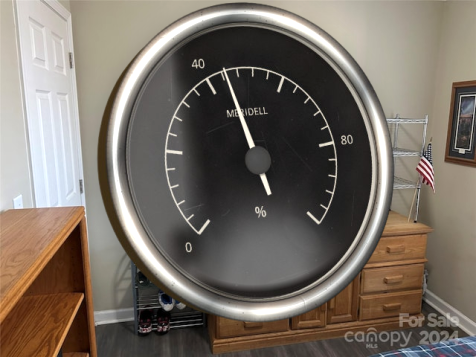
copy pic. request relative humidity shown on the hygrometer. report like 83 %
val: 44 %
